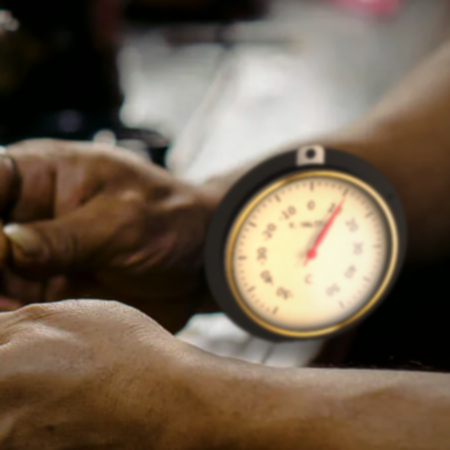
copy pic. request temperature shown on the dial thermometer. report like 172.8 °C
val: 10 °C
